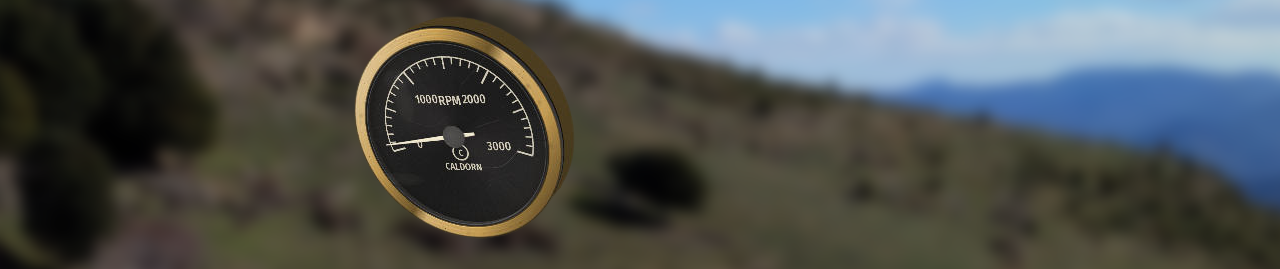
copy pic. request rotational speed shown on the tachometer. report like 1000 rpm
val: 100 rpm
